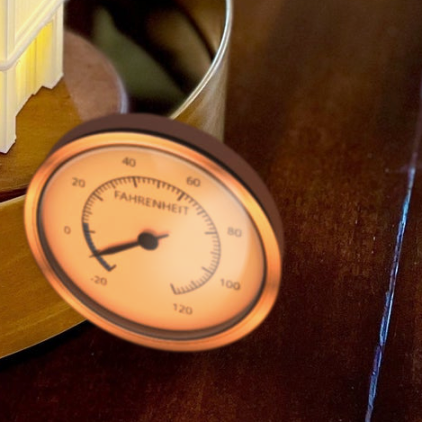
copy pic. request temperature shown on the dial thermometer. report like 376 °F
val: -10 °F
